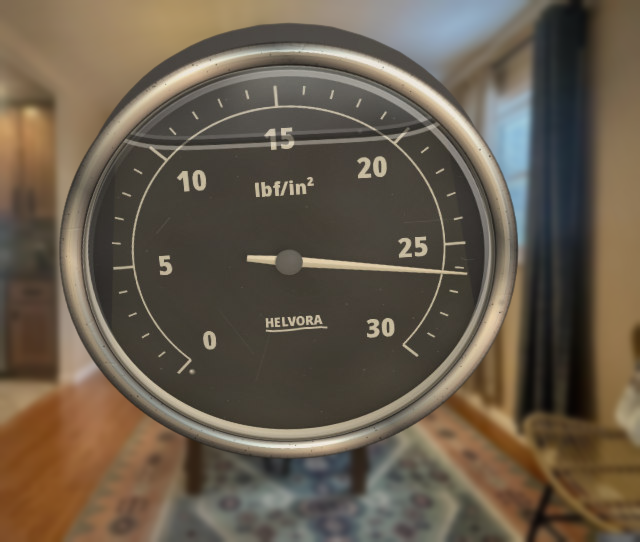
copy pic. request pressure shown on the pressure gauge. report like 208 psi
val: 26 psi
